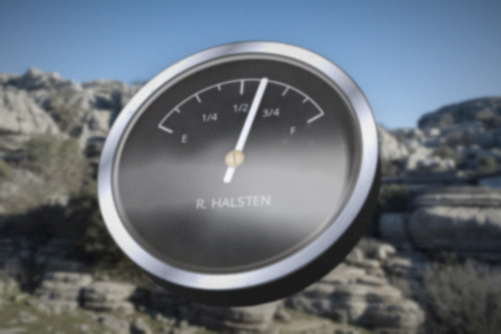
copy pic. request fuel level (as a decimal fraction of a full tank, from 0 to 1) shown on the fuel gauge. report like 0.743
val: 0.625
